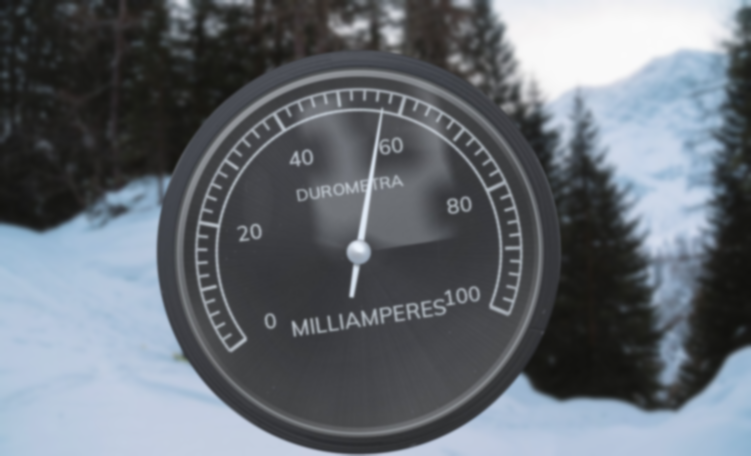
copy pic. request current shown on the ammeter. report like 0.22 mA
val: 57 mA
